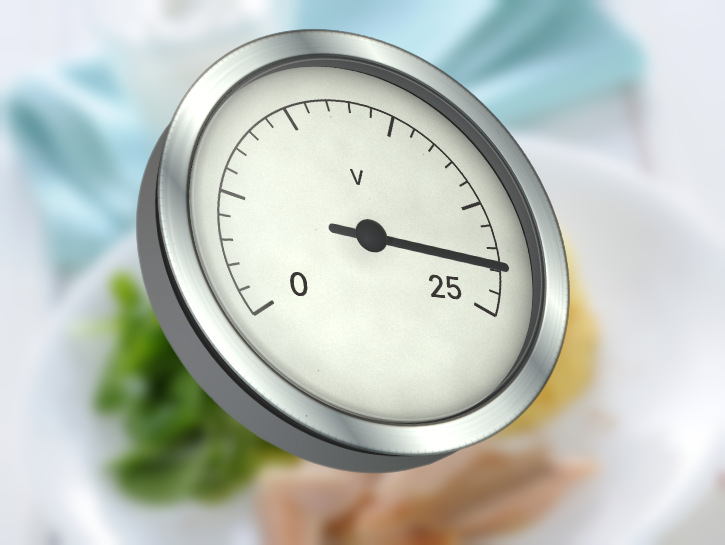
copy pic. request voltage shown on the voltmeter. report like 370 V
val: 23 V
